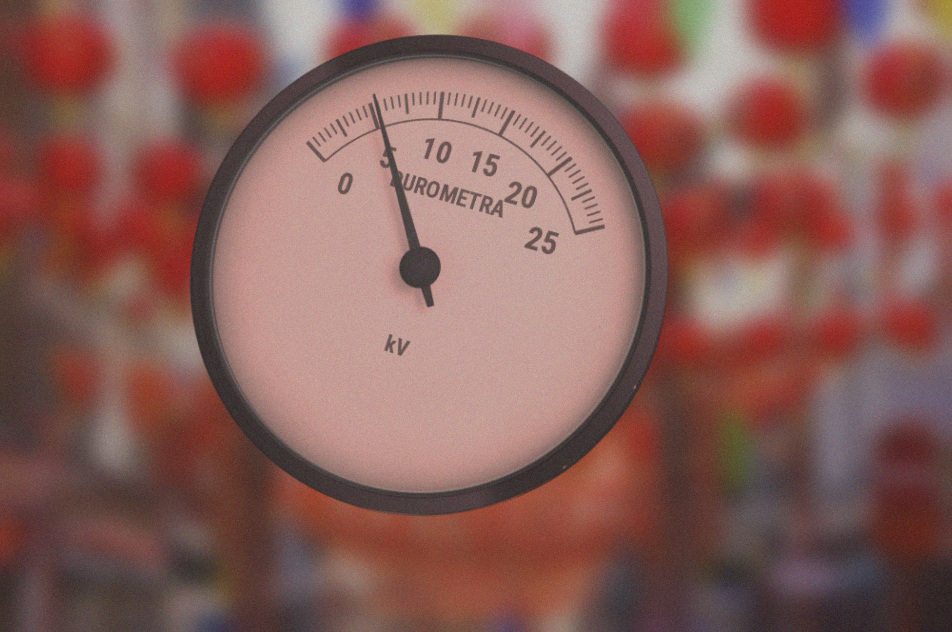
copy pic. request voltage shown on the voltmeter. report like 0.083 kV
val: 5.5 kV
